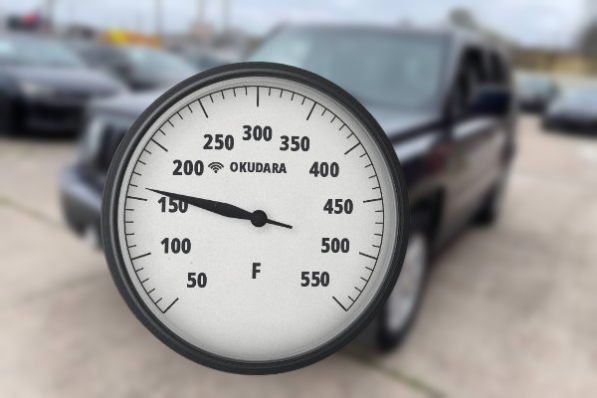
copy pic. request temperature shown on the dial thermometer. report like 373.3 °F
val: 160 °F
